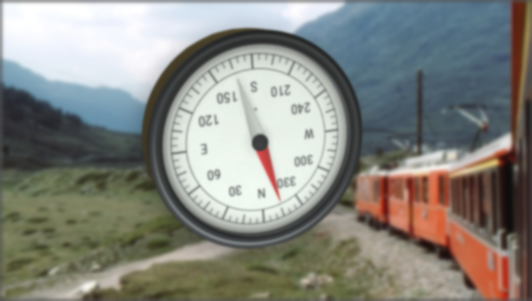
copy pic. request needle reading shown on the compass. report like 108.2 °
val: 345 °
